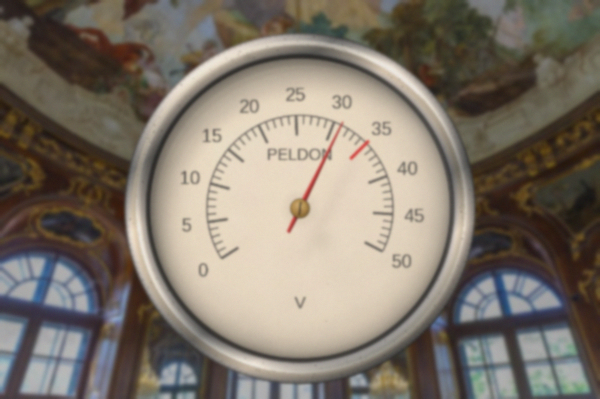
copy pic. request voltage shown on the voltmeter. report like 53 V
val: 31 V
